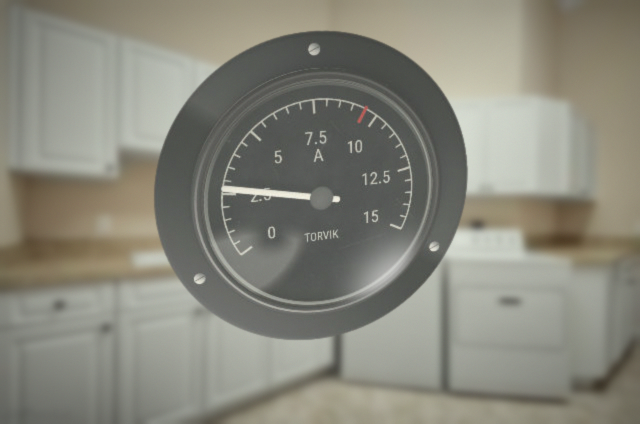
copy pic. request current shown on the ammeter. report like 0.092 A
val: 2.75 A
